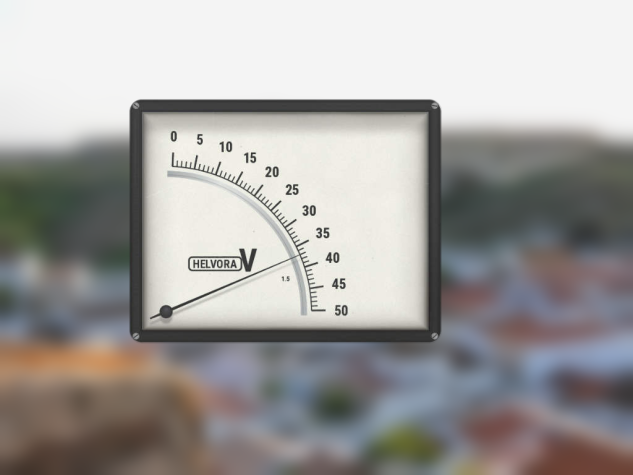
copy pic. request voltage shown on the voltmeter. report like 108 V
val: 37 V
